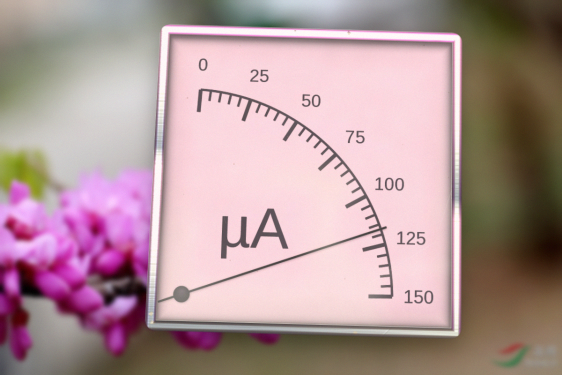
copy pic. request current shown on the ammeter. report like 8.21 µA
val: 117.5 µA
